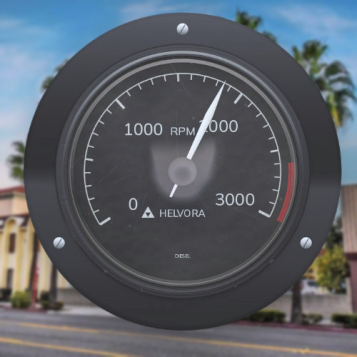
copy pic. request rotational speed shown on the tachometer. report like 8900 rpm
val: 1850 rpm
